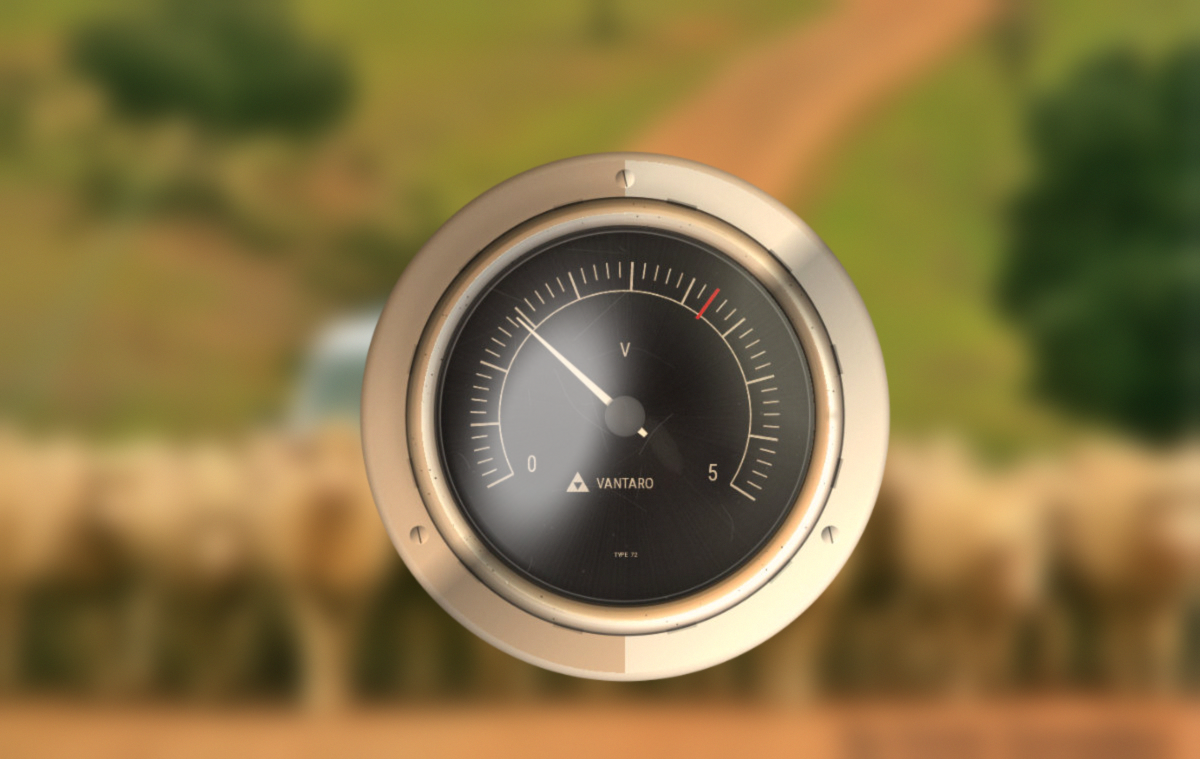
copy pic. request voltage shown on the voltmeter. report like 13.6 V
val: 1.45 V
